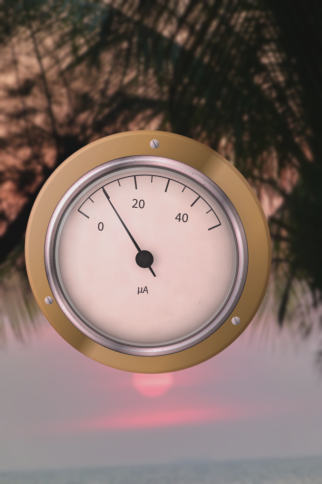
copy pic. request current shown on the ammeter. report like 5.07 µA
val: 10 µA
